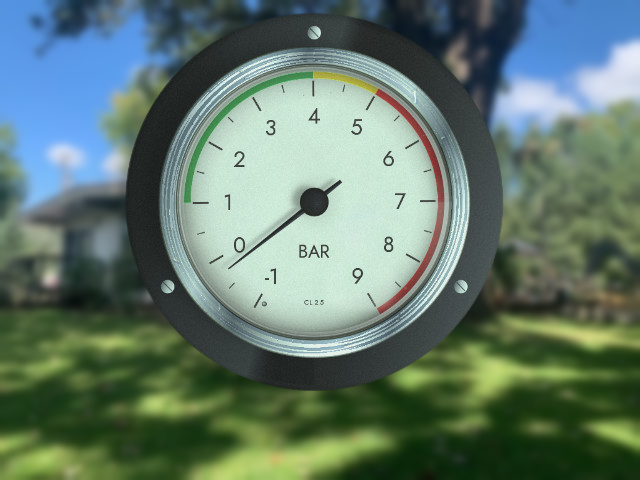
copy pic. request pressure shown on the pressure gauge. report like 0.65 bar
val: -0.25 bar
